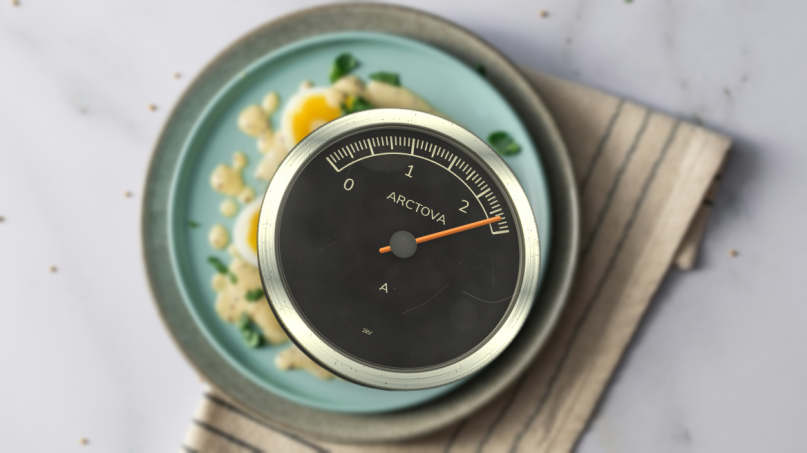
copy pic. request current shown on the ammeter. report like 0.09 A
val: 2.35 A
